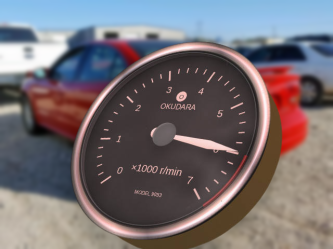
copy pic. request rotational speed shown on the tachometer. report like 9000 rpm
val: 6000 rpm
